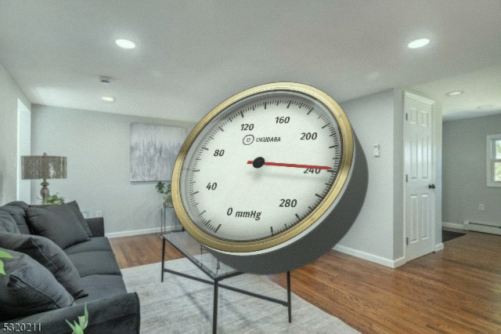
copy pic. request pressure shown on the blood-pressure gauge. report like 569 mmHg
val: 240 mmHg
